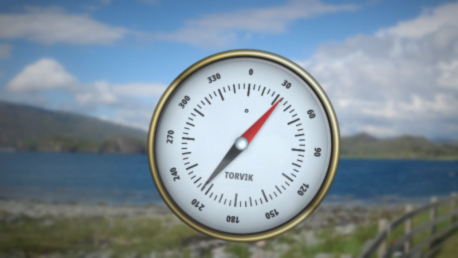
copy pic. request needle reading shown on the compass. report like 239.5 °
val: 35 °
